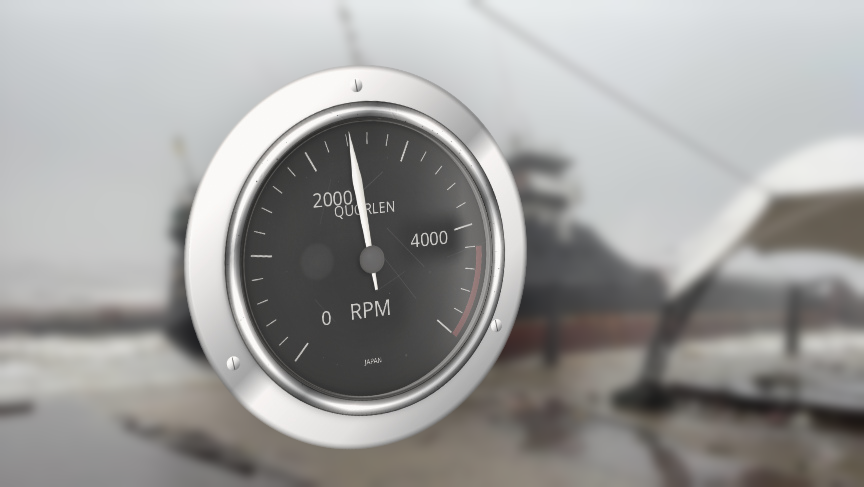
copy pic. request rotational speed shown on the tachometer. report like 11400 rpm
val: 2400 rpm
